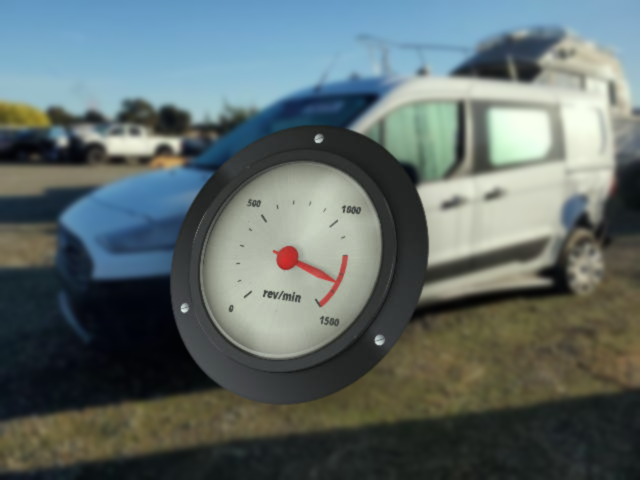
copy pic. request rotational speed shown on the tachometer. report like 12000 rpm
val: 1350 rpm
